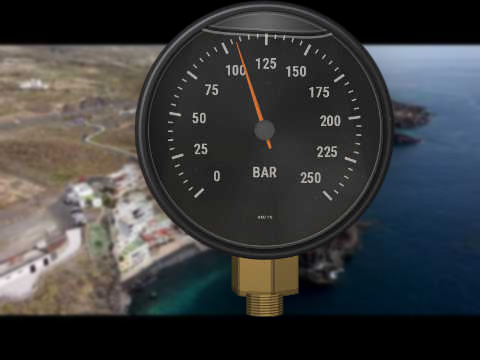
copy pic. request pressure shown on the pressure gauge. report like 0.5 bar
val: 107.5 bar
